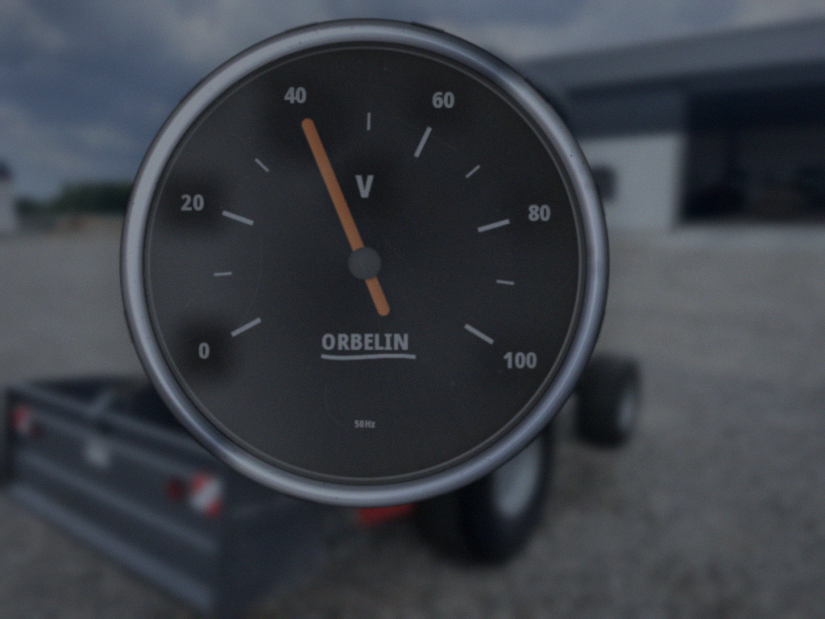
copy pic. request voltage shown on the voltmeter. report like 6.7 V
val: 40 V
